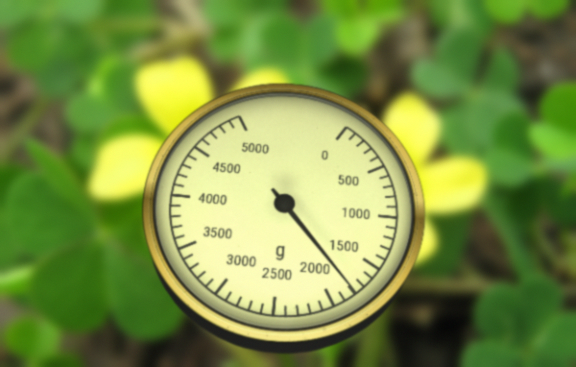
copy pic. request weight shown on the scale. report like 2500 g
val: 1800 g
